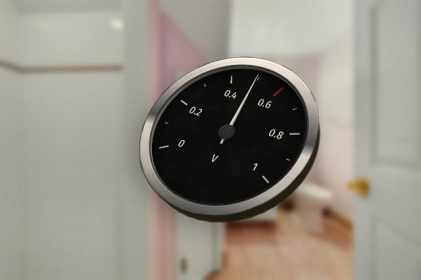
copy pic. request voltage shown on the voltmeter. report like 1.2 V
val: 0.5 V
